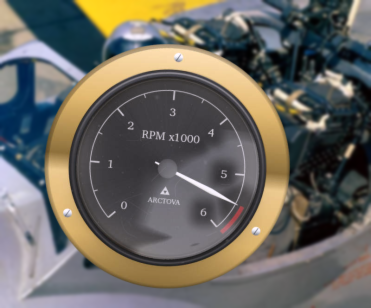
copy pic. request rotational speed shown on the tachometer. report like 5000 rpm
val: 5500 rpm
